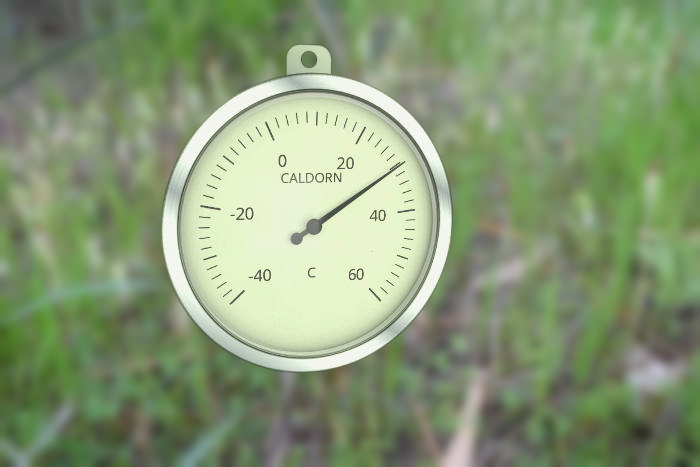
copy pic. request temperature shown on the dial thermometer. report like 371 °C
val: 30 °C
